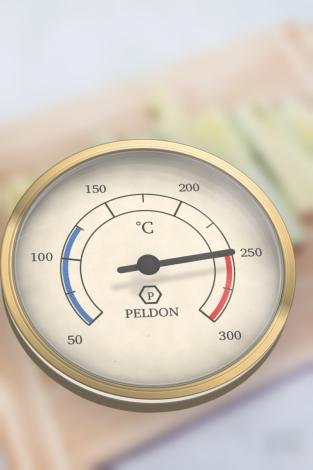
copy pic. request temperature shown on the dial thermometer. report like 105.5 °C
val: 250 °C
